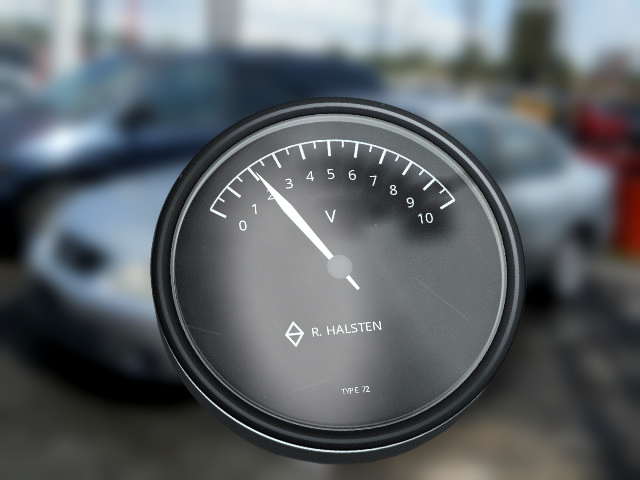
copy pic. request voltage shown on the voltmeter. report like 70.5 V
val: 2 V
